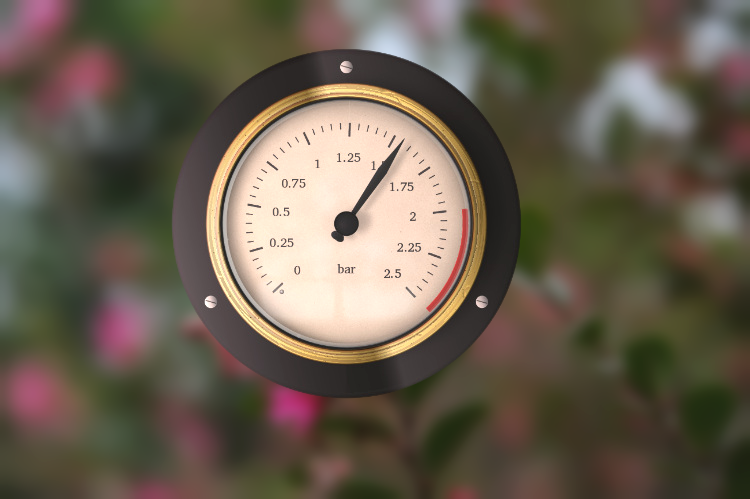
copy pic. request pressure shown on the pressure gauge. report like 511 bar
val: 1.55 bar
